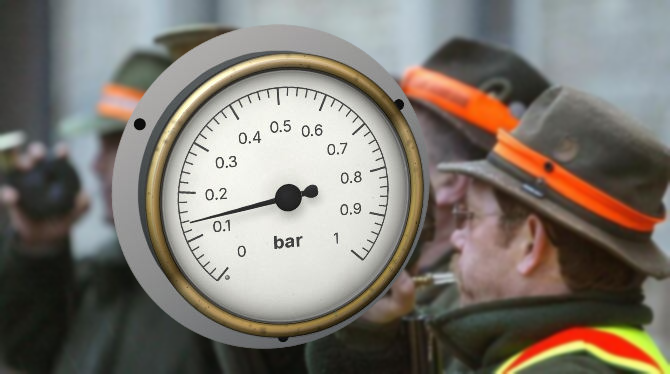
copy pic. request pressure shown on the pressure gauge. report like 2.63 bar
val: 0.14 bar
